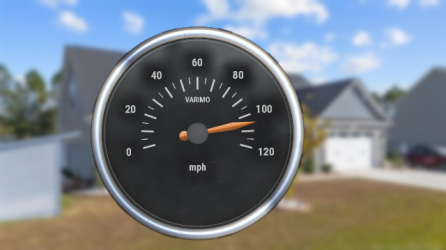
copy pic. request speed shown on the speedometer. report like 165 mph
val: 105 mph
